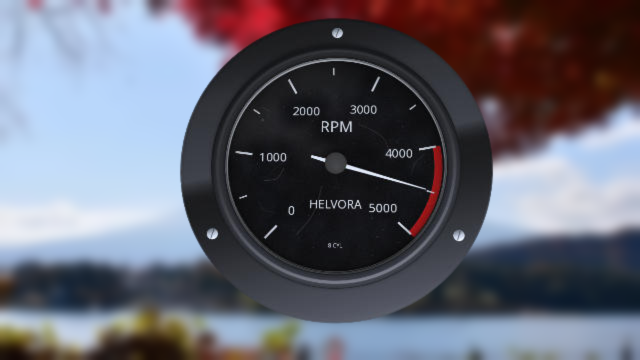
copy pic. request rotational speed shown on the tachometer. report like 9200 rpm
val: 4500 rpm
